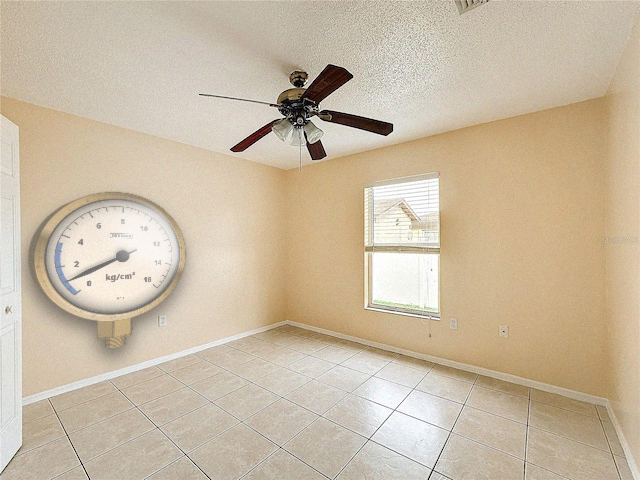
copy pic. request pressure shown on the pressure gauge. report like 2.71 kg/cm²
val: 1 kg/cm²
